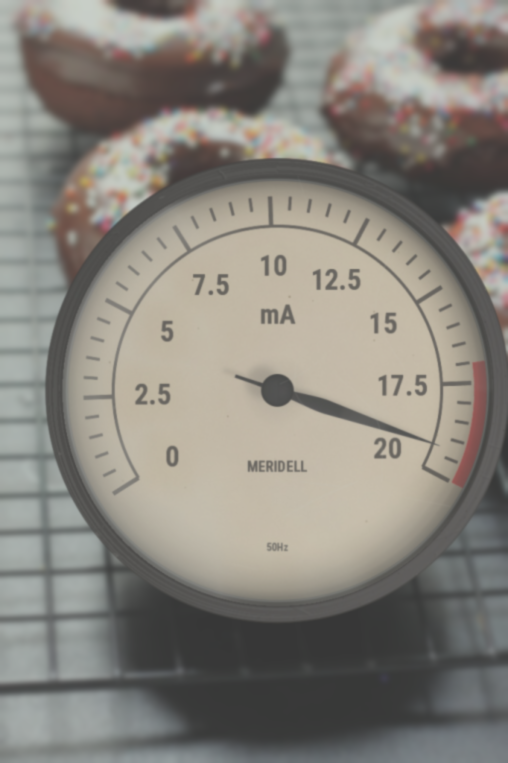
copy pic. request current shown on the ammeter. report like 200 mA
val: 19.25 mA
